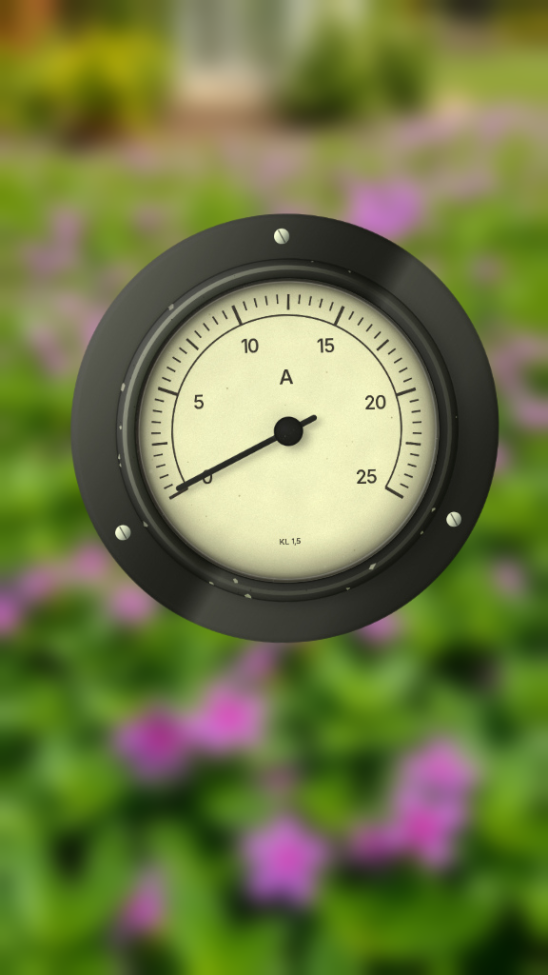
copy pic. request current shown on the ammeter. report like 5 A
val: 0.25 A
